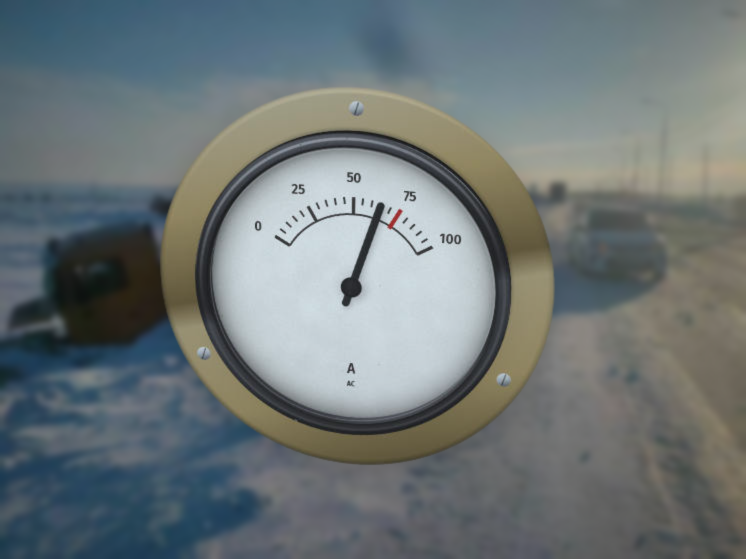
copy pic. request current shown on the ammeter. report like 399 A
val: 65 A
